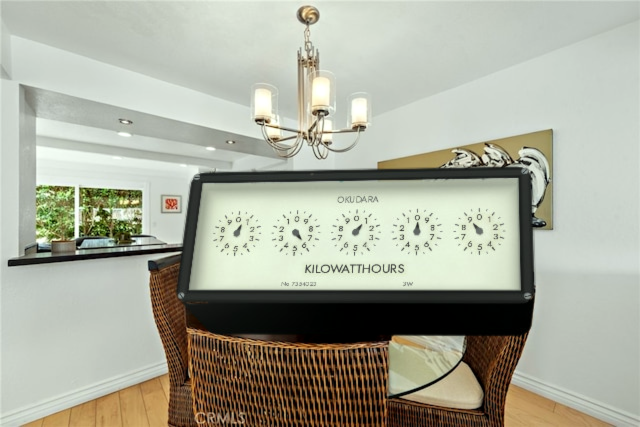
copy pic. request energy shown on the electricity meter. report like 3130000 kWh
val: 6099 kWh
